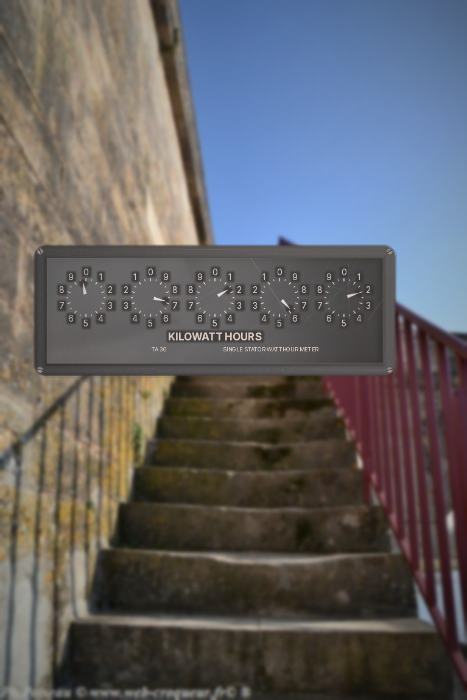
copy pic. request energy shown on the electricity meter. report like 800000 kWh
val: 97162 kWh
